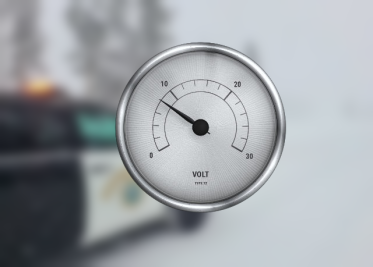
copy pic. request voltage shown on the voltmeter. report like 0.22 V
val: 8 V
